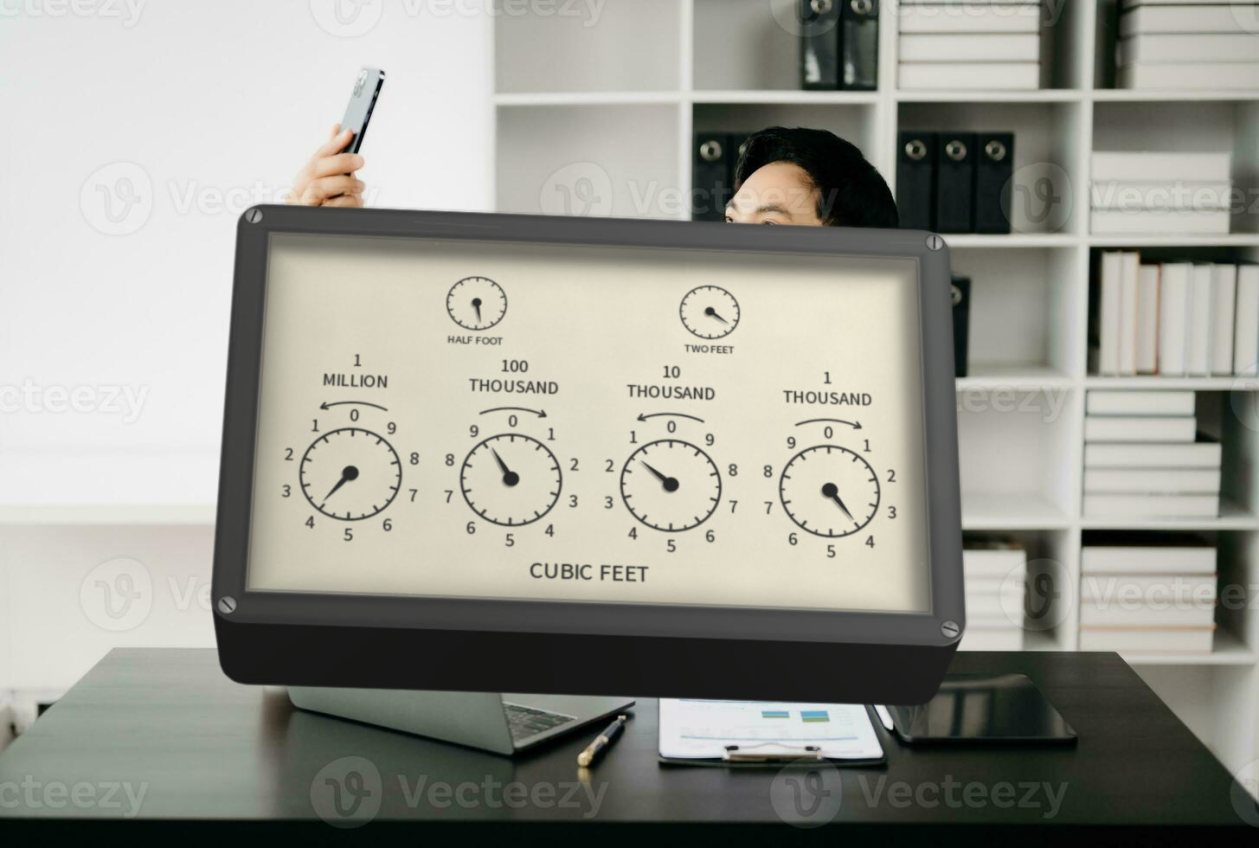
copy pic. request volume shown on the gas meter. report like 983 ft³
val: 391400 ft³
